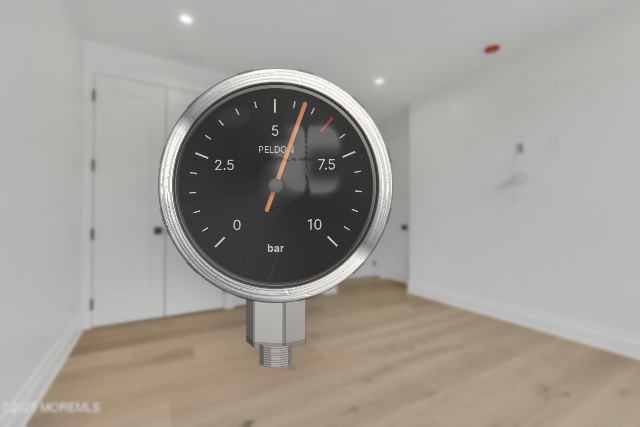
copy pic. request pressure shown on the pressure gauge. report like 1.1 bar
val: 5.75 bar
